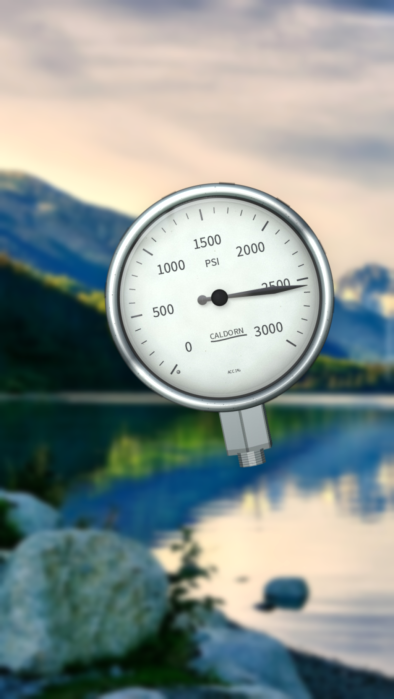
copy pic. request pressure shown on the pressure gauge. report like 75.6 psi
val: 2550 psi
